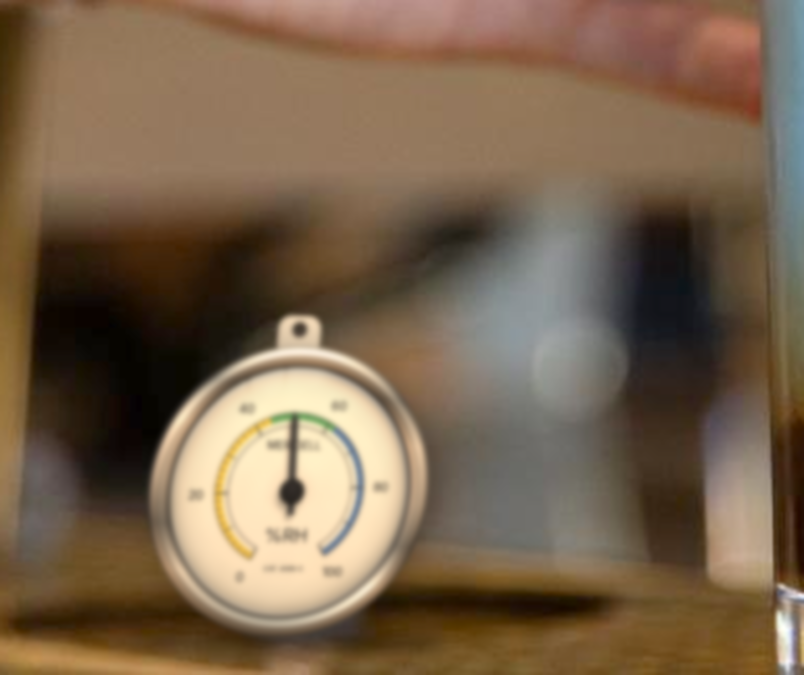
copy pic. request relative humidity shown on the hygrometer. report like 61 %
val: 50 %
